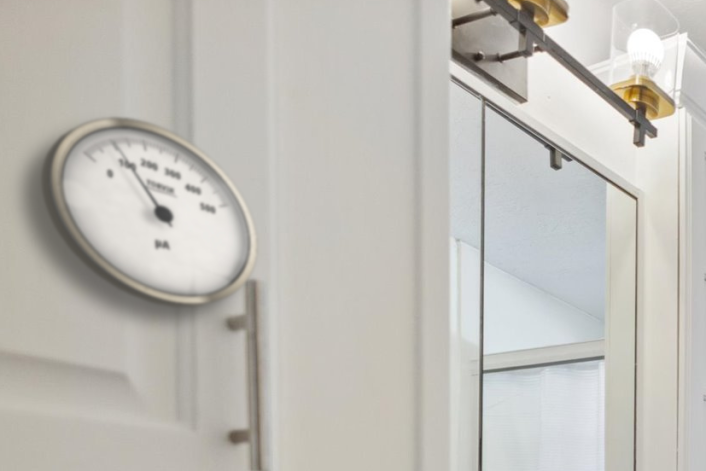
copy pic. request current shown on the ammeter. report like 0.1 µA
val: 100 µA
